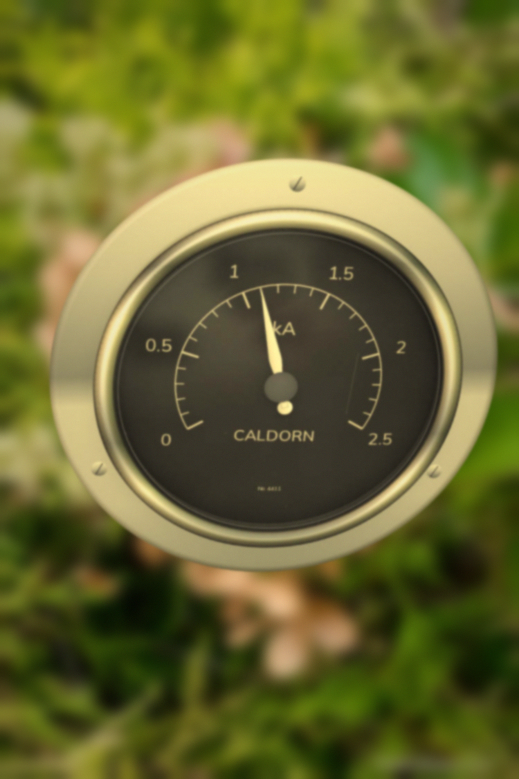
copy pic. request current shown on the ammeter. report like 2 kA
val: 1.1 kA
